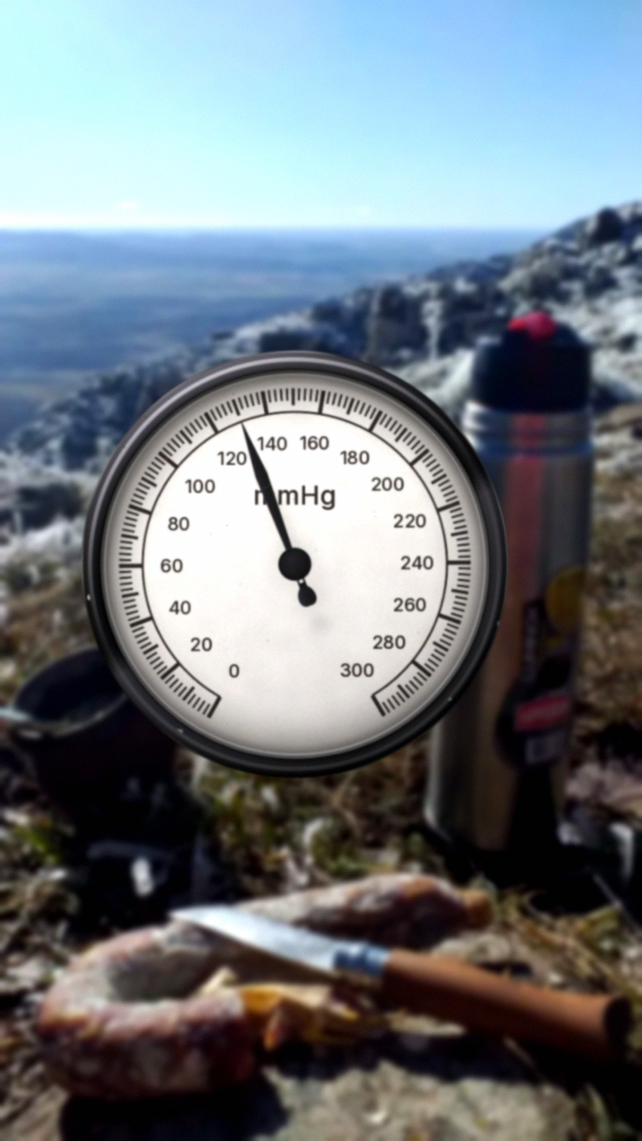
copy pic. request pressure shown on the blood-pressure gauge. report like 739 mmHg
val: 130 mmHg
